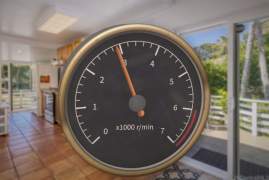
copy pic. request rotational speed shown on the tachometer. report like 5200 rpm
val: 2900 rpm
